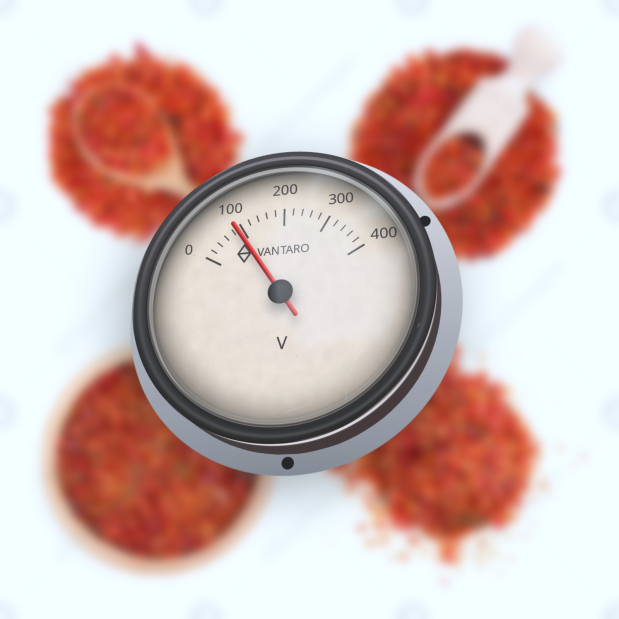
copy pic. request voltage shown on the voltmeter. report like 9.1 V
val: 90 V
